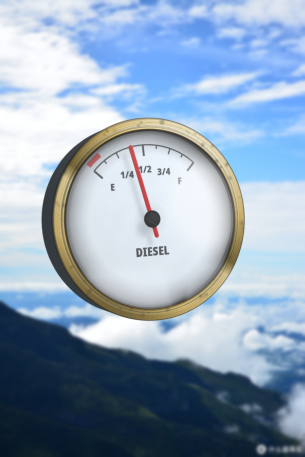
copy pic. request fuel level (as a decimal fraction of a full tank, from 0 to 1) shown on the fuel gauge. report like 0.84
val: 0.375
